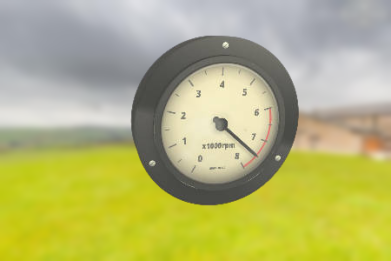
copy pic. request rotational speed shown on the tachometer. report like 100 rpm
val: 7500 rpm
